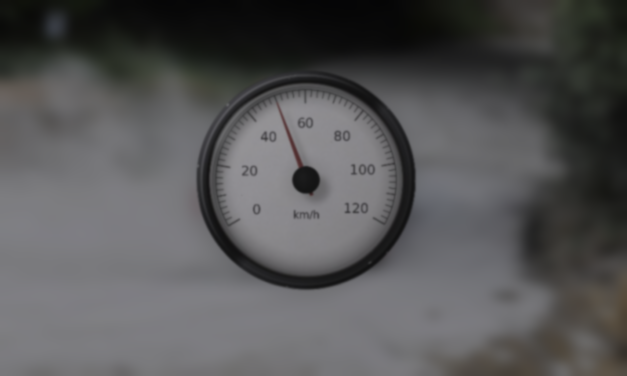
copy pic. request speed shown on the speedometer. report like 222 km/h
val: 50 km/h
